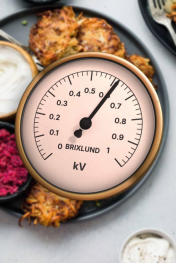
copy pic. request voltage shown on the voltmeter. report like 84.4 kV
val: 0.62 kV
